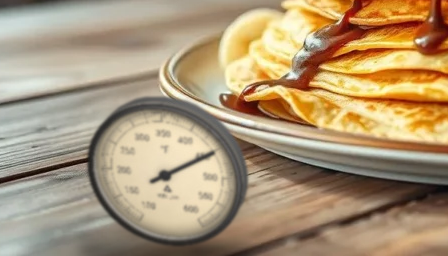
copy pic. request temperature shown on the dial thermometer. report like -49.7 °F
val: 450 °F
